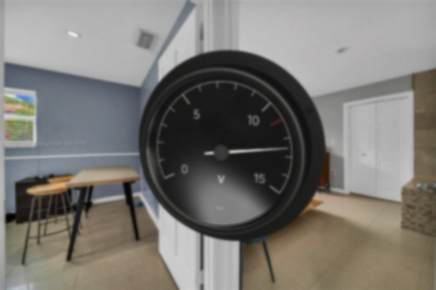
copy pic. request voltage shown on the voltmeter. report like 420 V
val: 12.5 V
